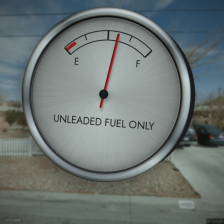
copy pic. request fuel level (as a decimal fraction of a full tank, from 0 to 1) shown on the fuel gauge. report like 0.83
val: 0.625
